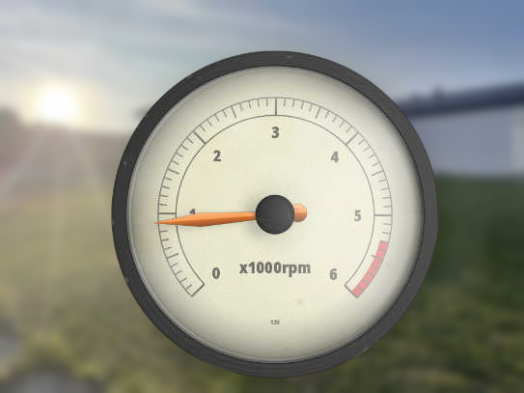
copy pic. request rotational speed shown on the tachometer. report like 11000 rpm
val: 900 rpm
